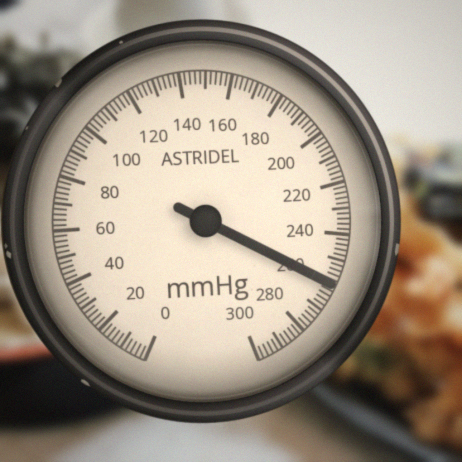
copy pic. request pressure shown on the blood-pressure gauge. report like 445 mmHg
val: 260 mmHg
